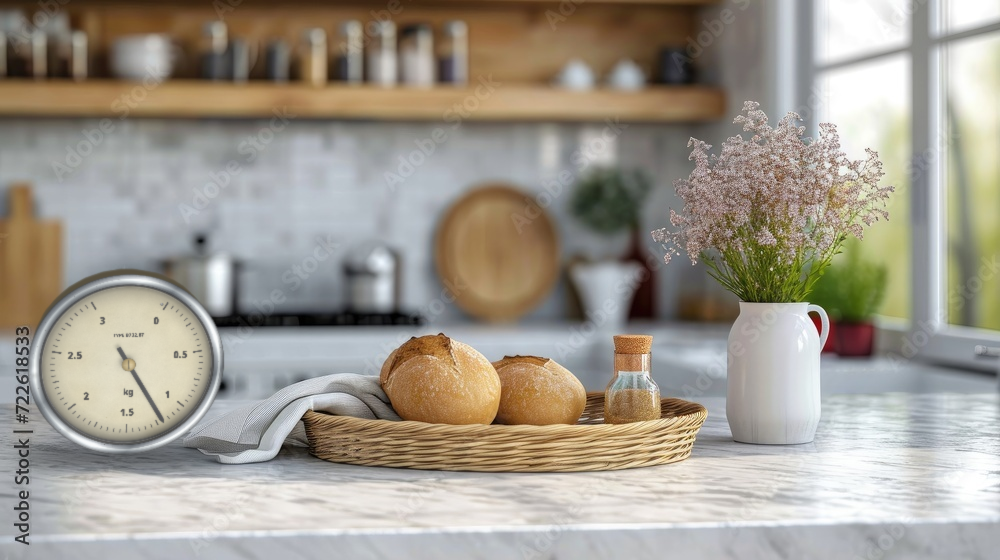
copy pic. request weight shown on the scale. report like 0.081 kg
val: 1.2 kg
